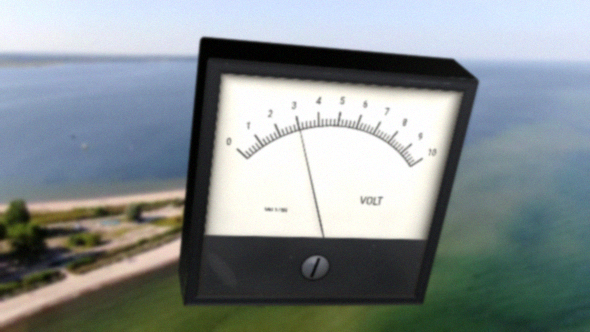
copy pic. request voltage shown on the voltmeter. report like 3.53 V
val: 3 V
